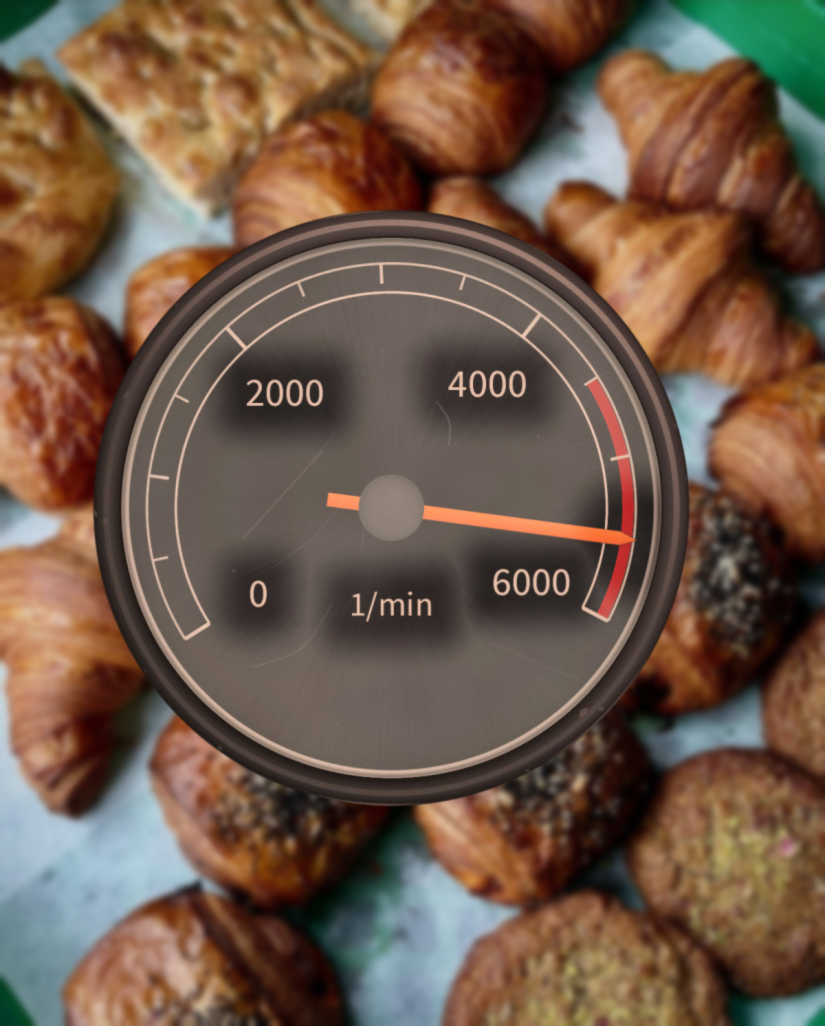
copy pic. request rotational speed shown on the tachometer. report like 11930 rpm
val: 5500 rpm
